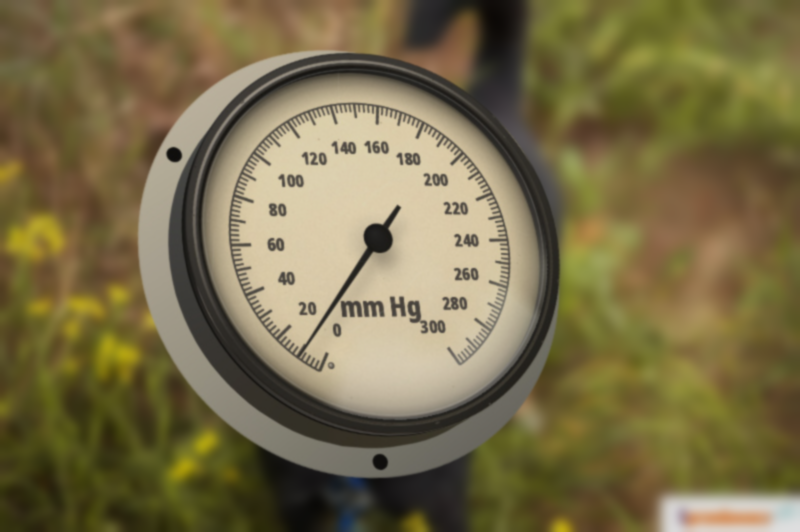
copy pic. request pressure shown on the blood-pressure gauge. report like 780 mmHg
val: 10 mmHg
